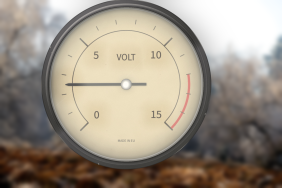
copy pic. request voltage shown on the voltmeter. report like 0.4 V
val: 2.5 V
